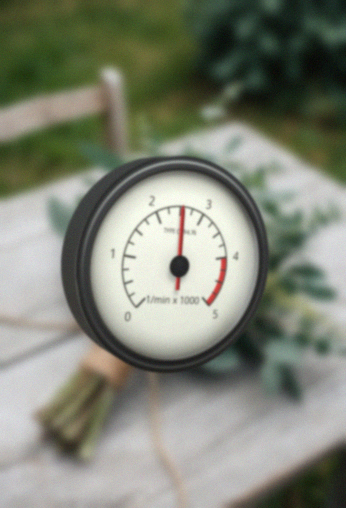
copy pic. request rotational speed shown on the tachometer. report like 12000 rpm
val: 2500 rpm
